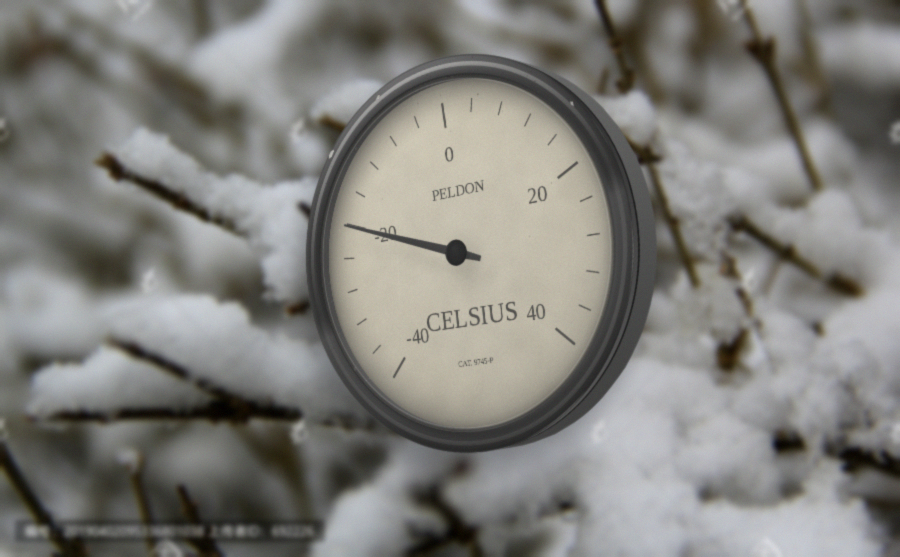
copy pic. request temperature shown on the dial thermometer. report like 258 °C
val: -20 °C
